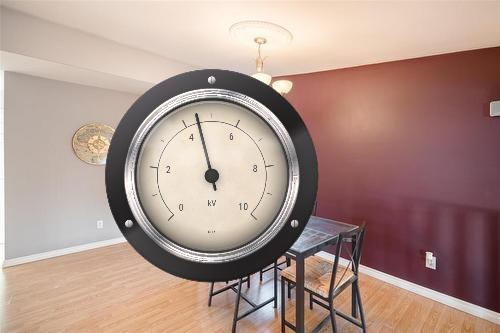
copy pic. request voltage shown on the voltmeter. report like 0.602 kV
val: 4.5 kV
